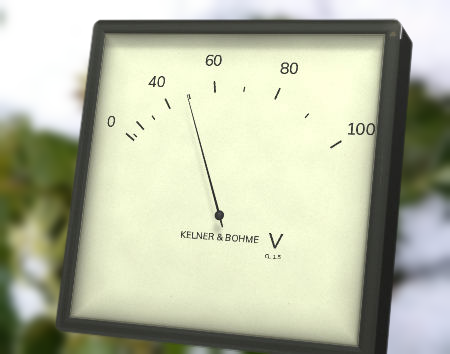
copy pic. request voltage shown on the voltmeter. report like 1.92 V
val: 50 V
